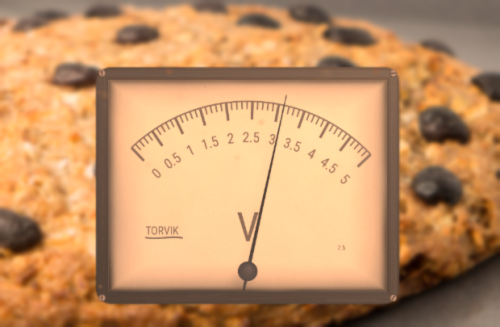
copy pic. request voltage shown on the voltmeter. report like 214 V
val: 3.1 V
